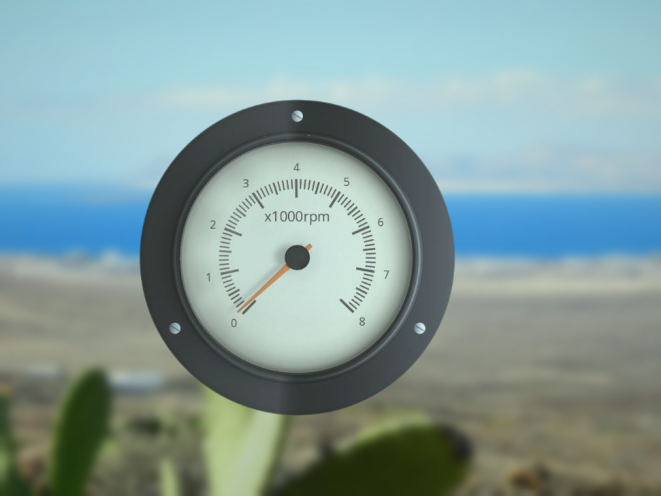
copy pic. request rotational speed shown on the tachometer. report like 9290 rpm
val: 100 rpm
